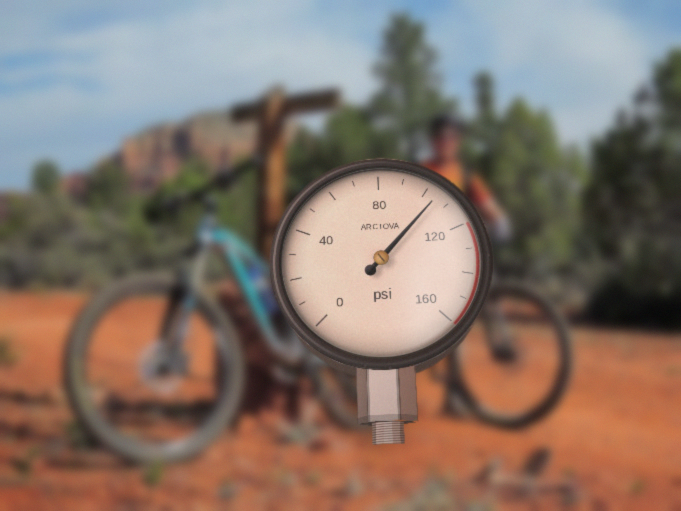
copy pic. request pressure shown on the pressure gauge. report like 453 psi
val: 105 psi
